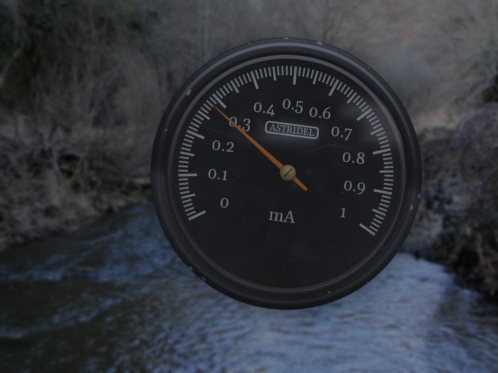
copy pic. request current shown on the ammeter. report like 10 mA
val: 0.28 mA
